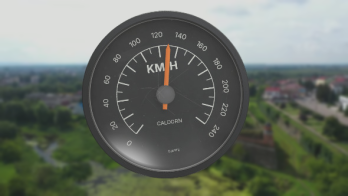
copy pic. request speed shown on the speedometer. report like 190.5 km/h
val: 130 km/h
